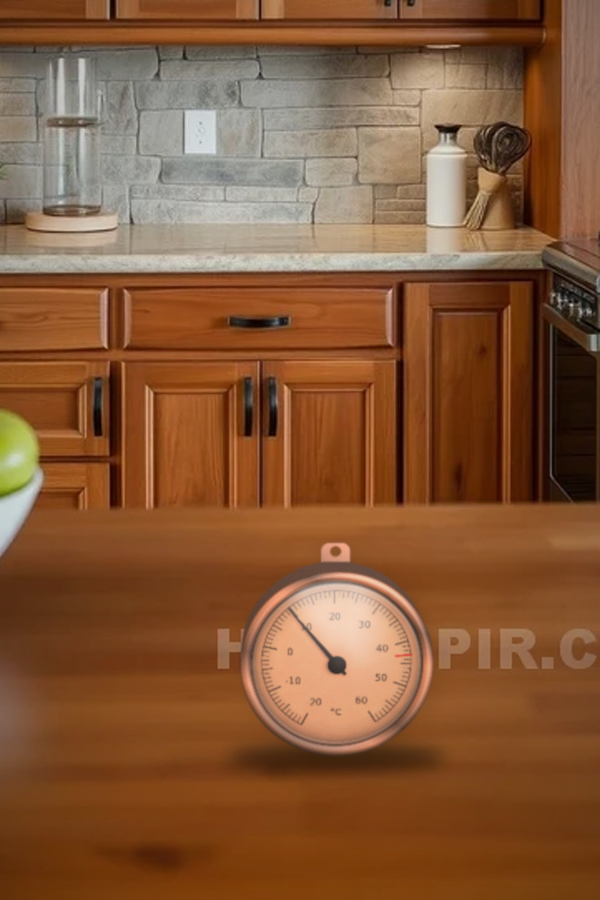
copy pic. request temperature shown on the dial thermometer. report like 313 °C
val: 10 °C
